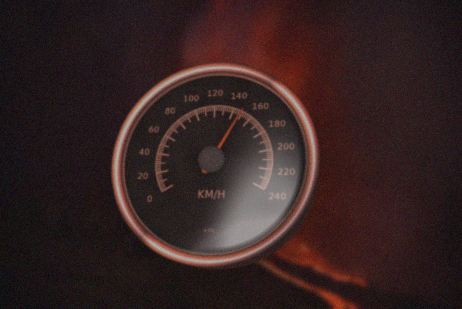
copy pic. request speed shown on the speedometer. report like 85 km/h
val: 150 km/h
